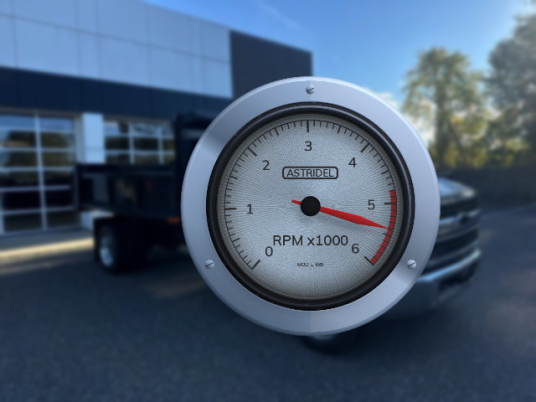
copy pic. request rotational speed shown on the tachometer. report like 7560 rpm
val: 5400 rpm
